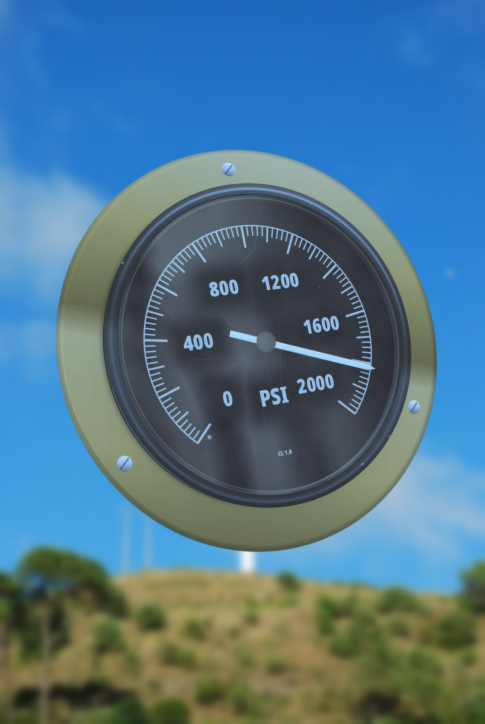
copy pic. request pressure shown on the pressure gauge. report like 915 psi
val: 1820 psi
